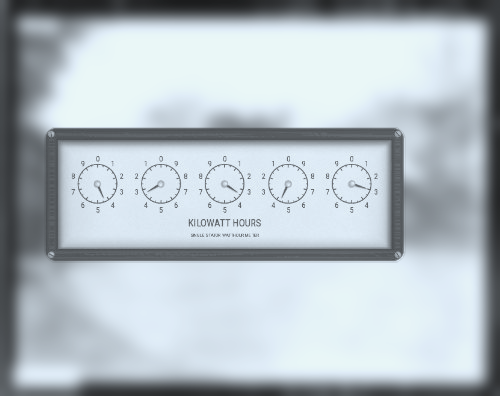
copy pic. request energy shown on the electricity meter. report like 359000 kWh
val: 43343 kWh
